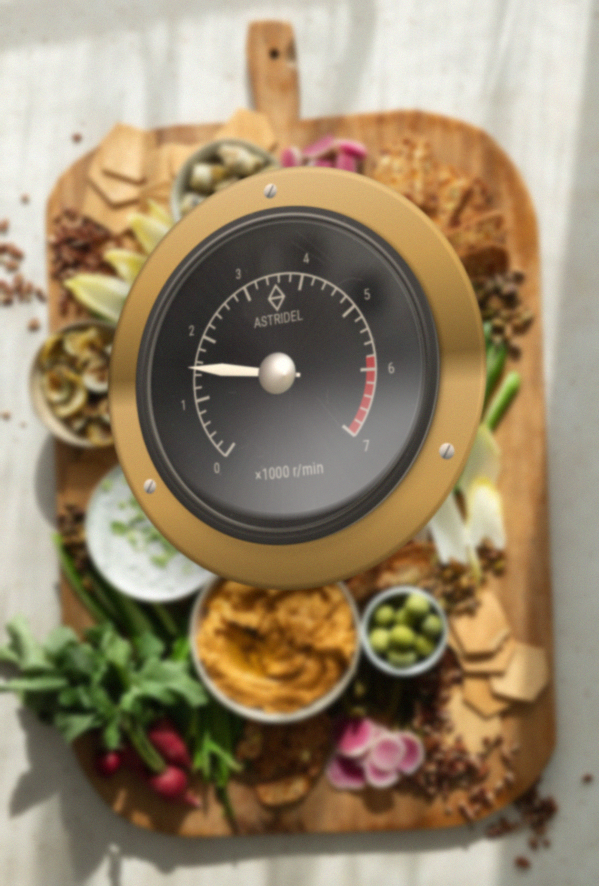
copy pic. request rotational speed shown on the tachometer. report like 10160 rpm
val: 1500 rpm
